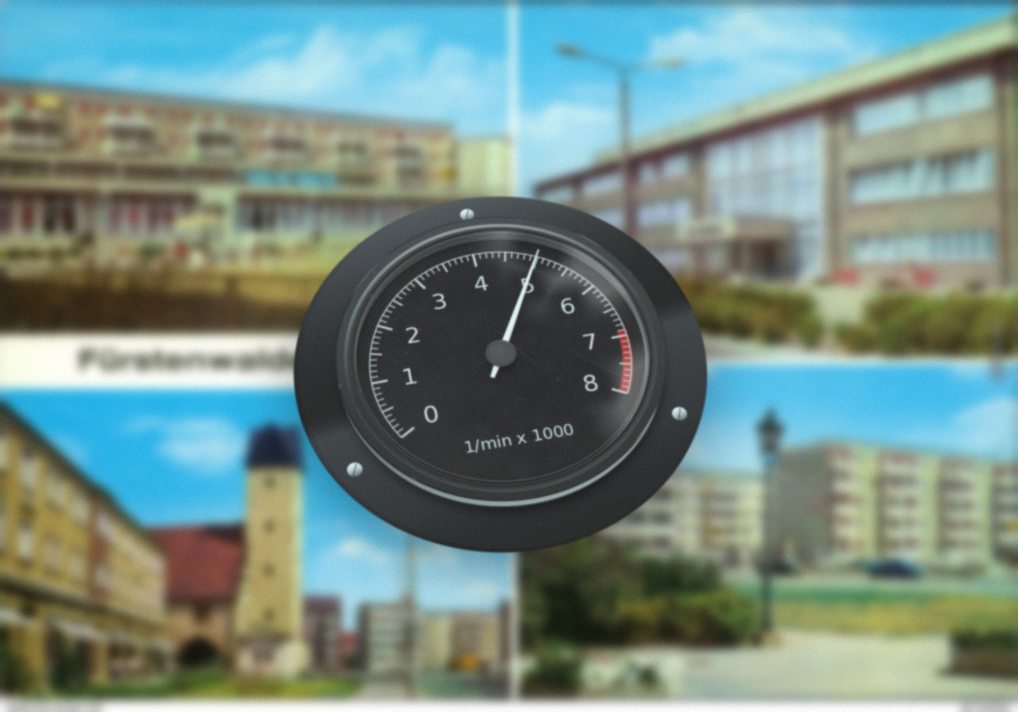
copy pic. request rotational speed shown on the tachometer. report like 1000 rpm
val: 5000 rpm
